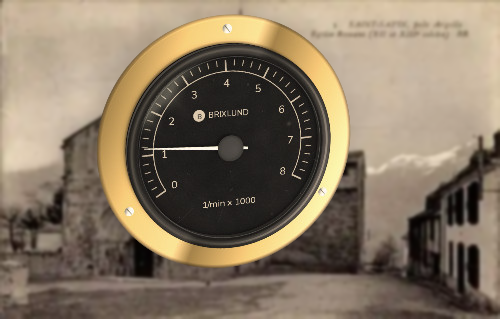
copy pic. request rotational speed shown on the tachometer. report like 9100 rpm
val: 1200 rpm
